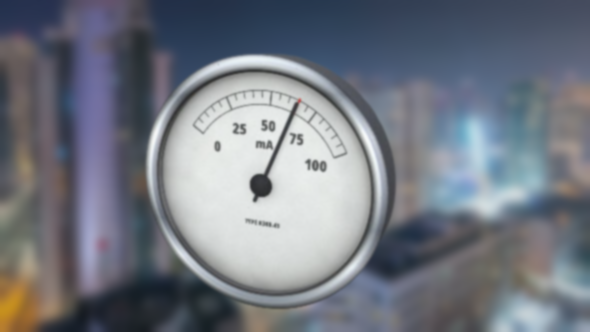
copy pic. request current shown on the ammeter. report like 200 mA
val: 65 mA
